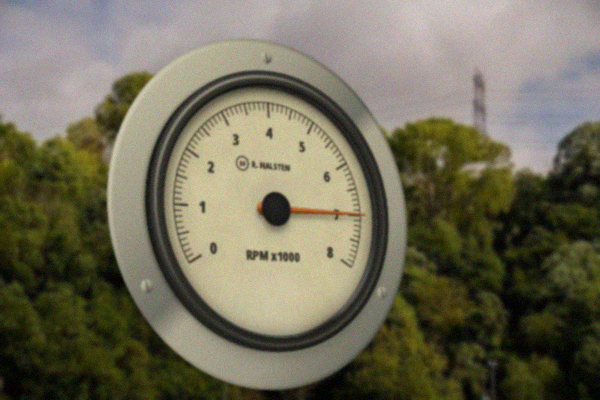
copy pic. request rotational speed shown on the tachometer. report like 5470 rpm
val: 7000 rpm
